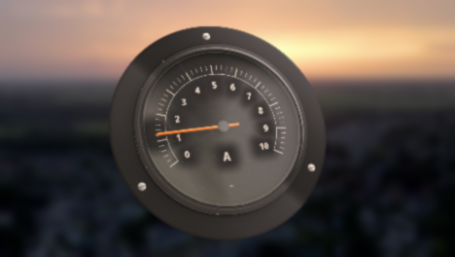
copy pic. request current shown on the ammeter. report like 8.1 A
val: 1.2 A
